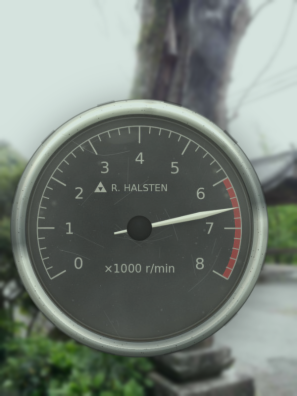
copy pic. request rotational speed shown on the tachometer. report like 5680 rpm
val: 6600 rpm
